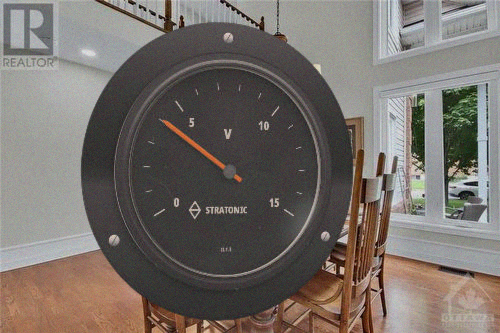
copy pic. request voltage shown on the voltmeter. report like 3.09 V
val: 4 V
